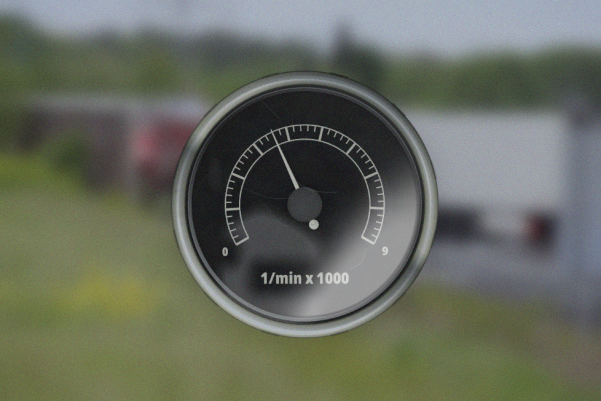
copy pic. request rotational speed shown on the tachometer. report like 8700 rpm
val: 3600 rpm
